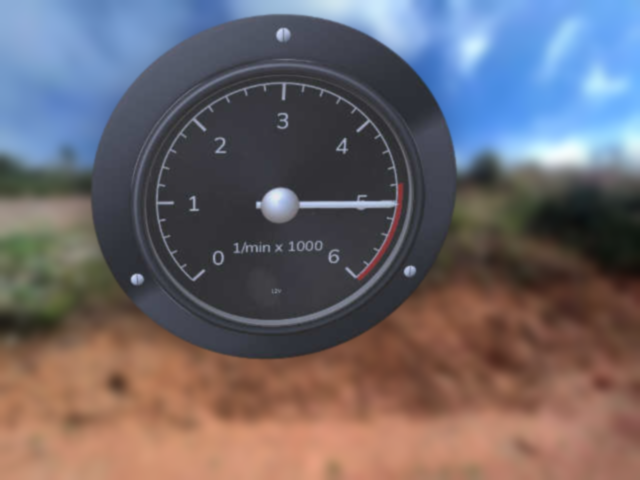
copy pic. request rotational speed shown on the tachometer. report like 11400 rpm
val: 5000 rpm
